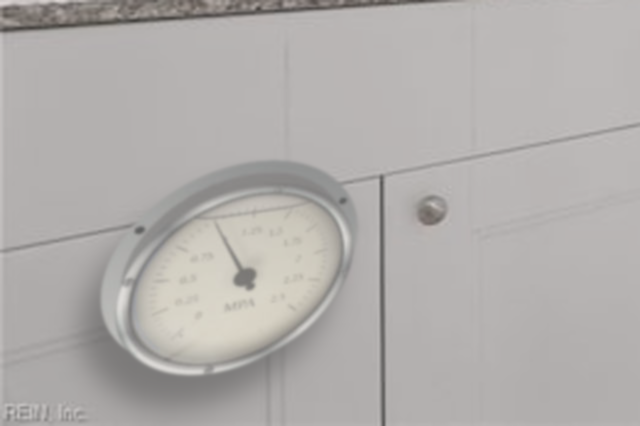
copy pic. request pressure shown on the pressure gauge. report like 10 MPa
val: 1 MPa
